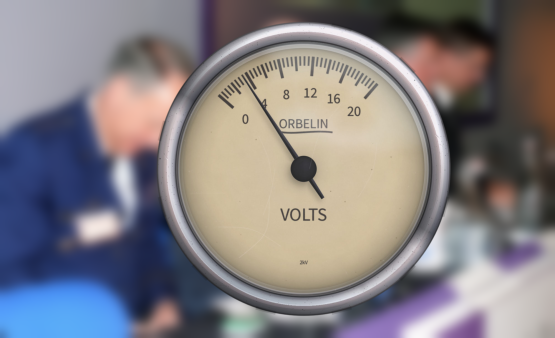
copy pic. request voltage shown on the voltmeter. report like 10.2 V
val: 3.5 V
